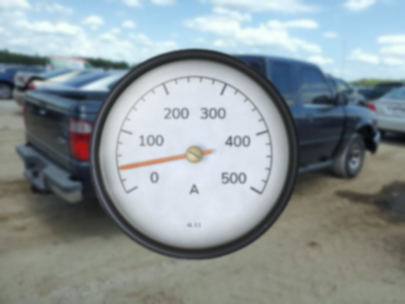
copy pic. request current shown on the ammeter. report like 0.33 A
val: 40 A
